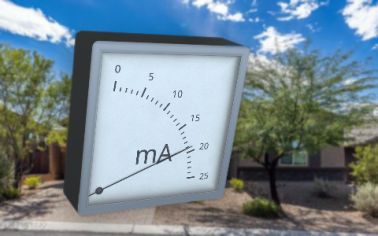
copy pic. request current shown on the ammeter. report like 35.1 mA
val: 19 mA
